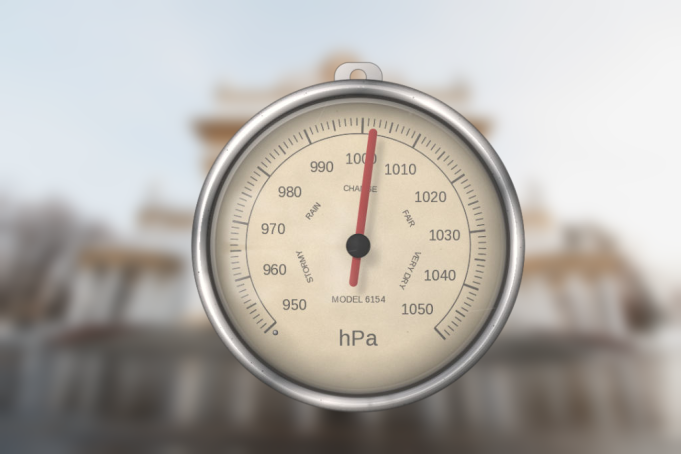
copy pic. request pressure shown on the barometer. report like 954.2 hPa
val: 1002 hPa
